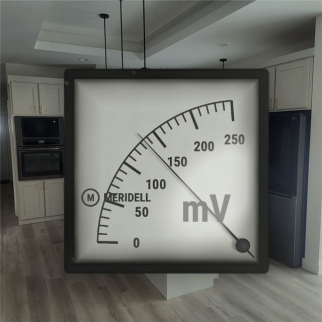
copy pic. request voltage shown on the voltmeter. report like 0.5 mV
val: 135 mV
